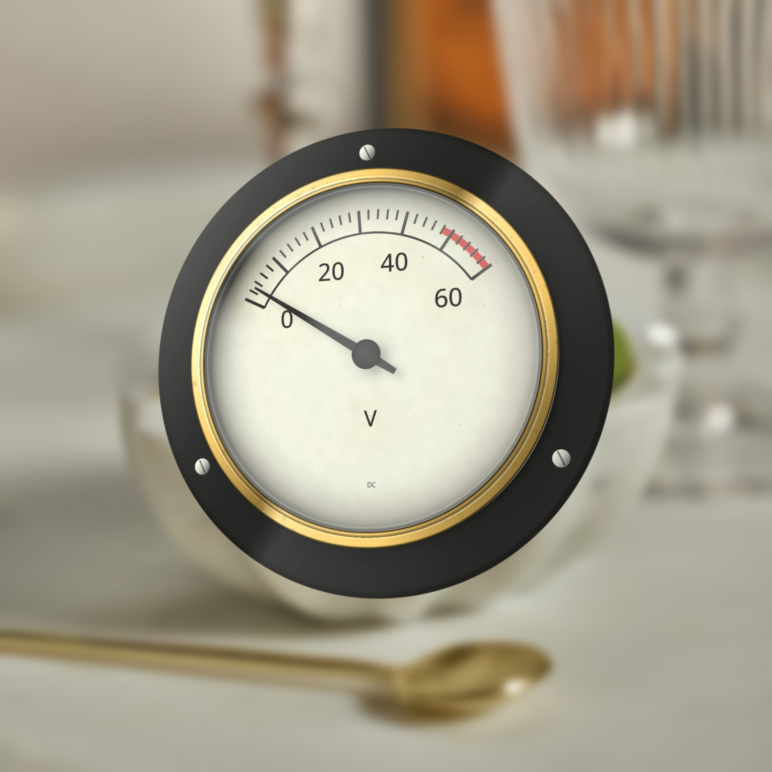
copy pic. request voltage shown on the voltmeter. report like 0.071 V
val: 3 V
